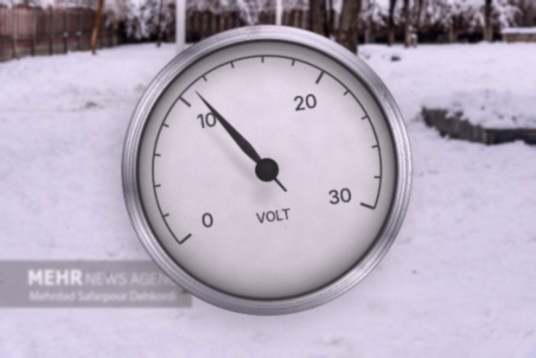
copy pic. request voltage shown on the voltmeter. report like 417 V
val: 11 V
